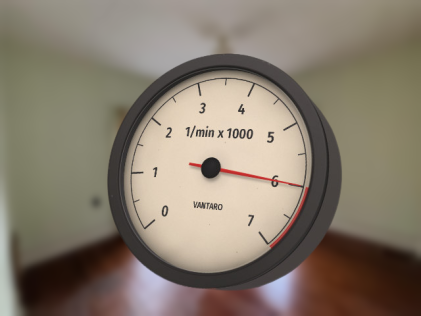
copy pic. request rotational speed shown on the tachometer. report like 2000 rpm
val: 6000 rpm
